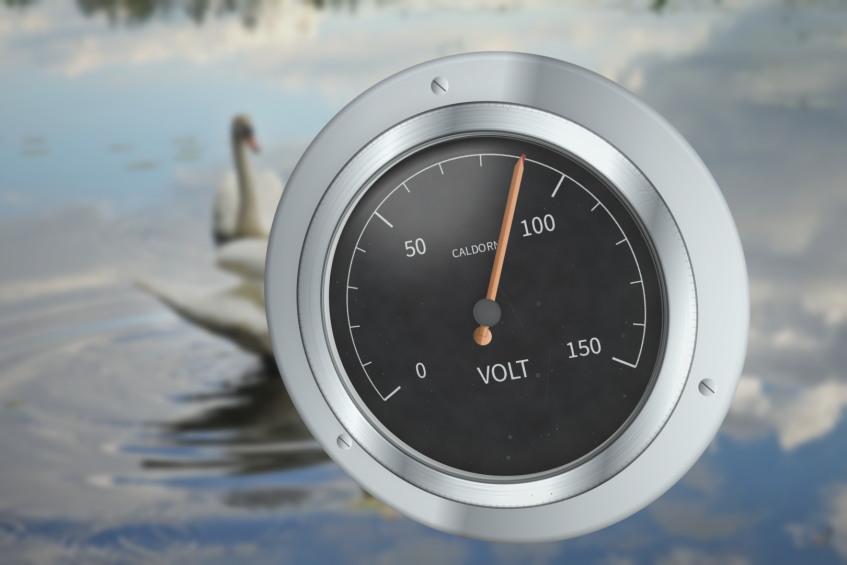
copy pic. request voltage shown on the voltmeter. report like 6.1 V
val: 90 V
